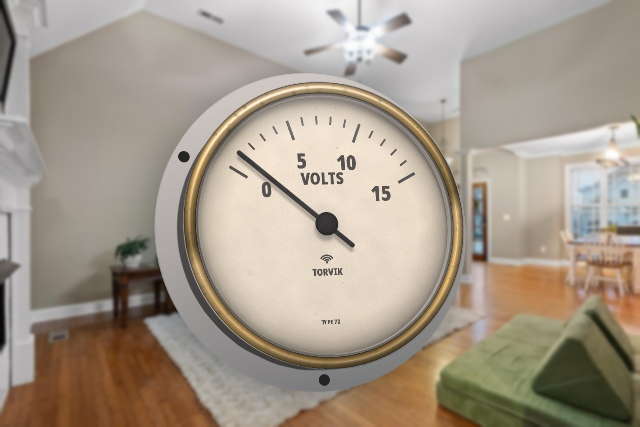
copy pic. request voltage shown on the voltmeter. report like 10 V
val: 1 V
